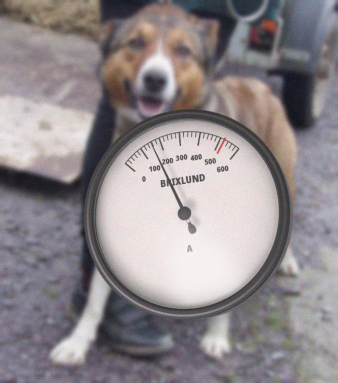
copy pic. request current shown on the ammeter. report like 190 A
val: 160 A
